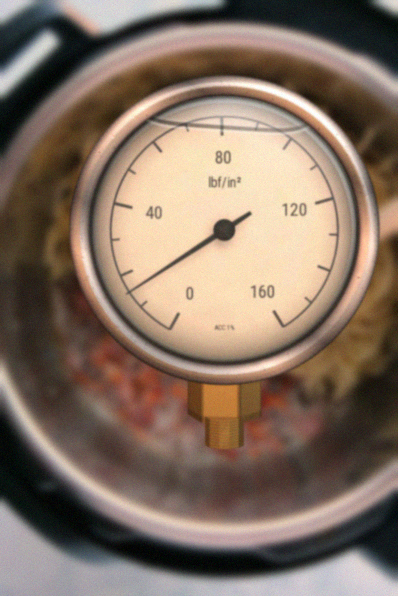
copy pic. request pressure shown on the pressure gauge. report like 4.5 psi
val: 15 psi
